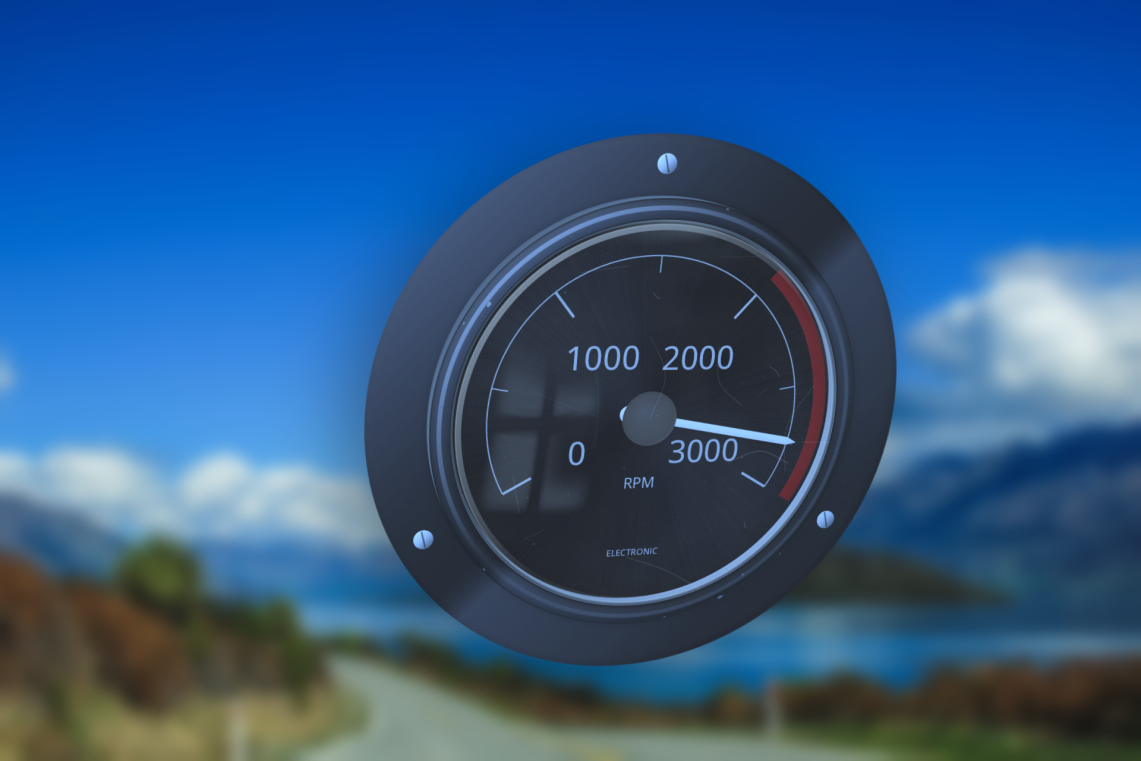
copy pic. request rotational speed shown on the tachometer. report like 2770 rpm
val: 2750 rpm
